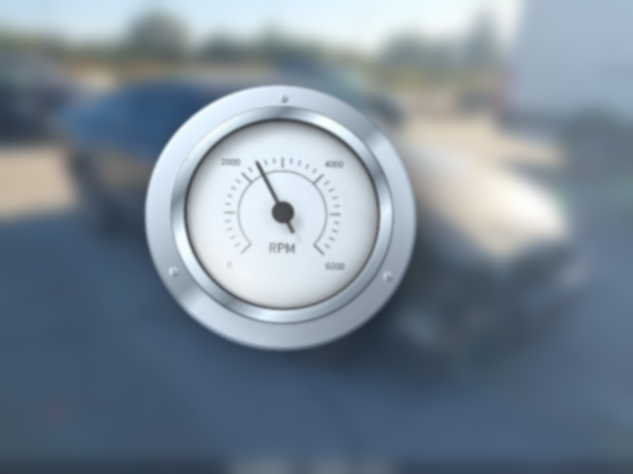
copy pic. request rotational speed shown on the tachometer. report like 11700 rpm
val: 2400 rpm
